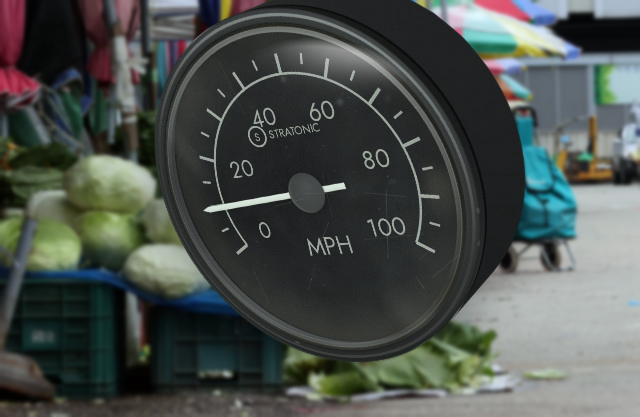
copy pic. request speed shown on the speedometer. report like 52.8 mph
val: 10 mph
